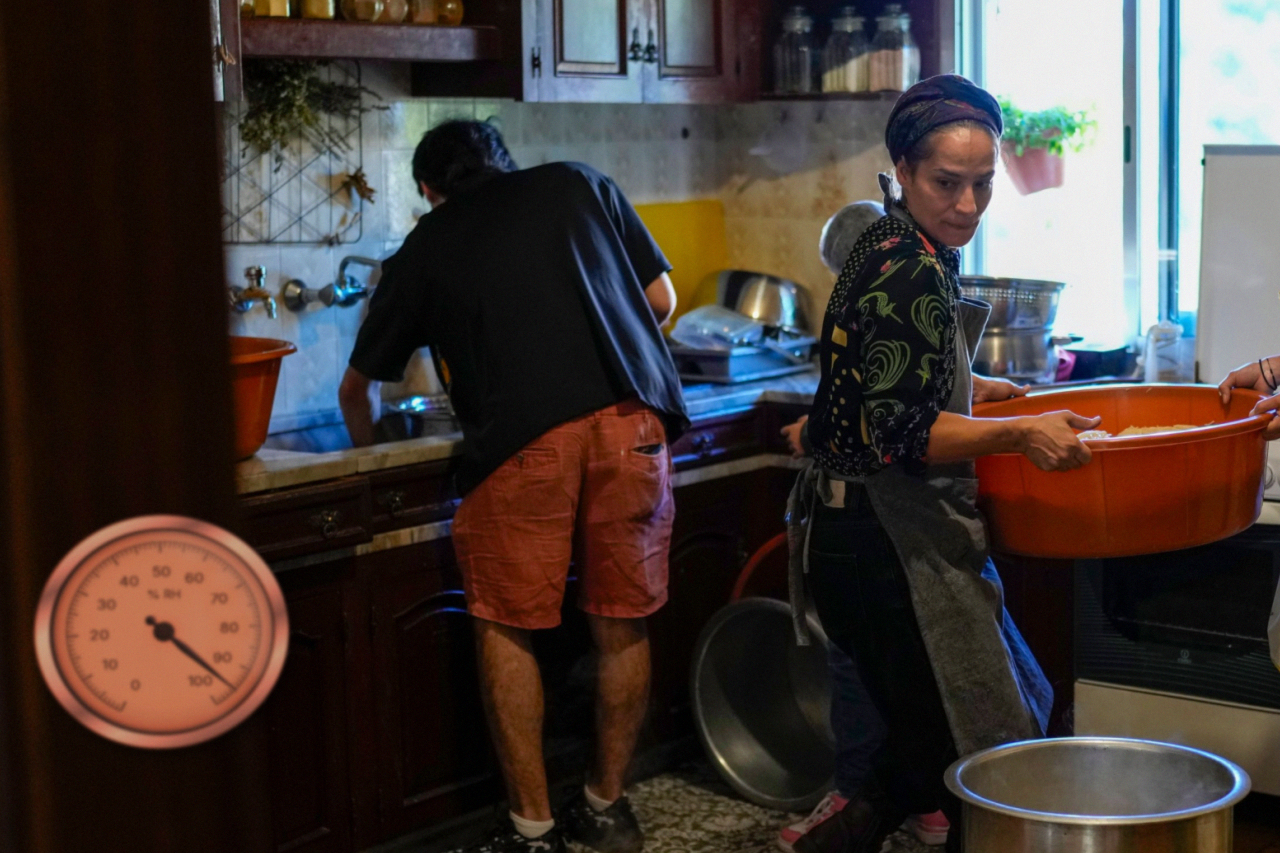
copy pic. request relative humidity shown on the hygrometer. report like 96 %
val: 95 %
